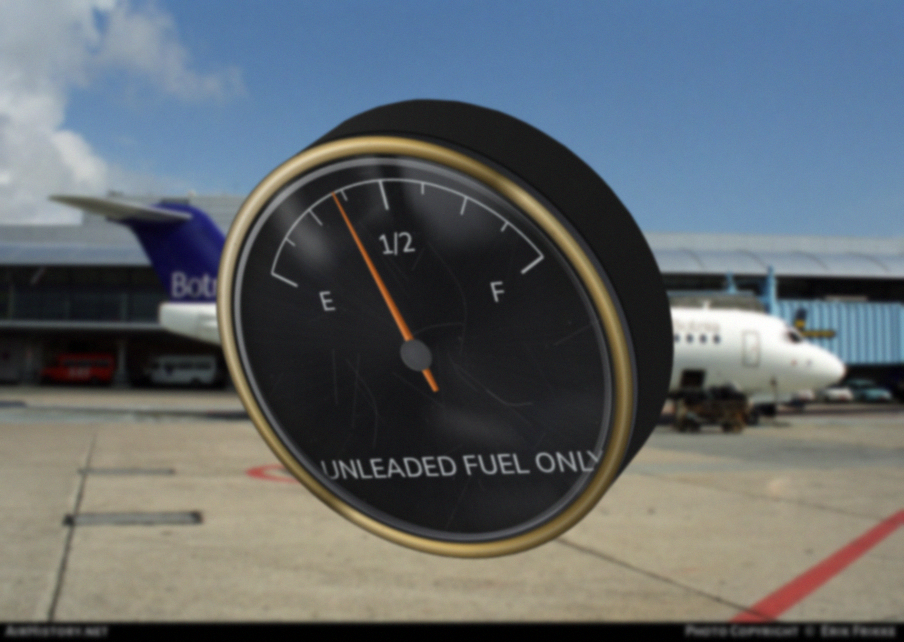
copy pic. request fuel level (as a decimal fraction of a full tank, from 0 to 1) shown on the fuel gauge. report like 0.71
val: 0.375
